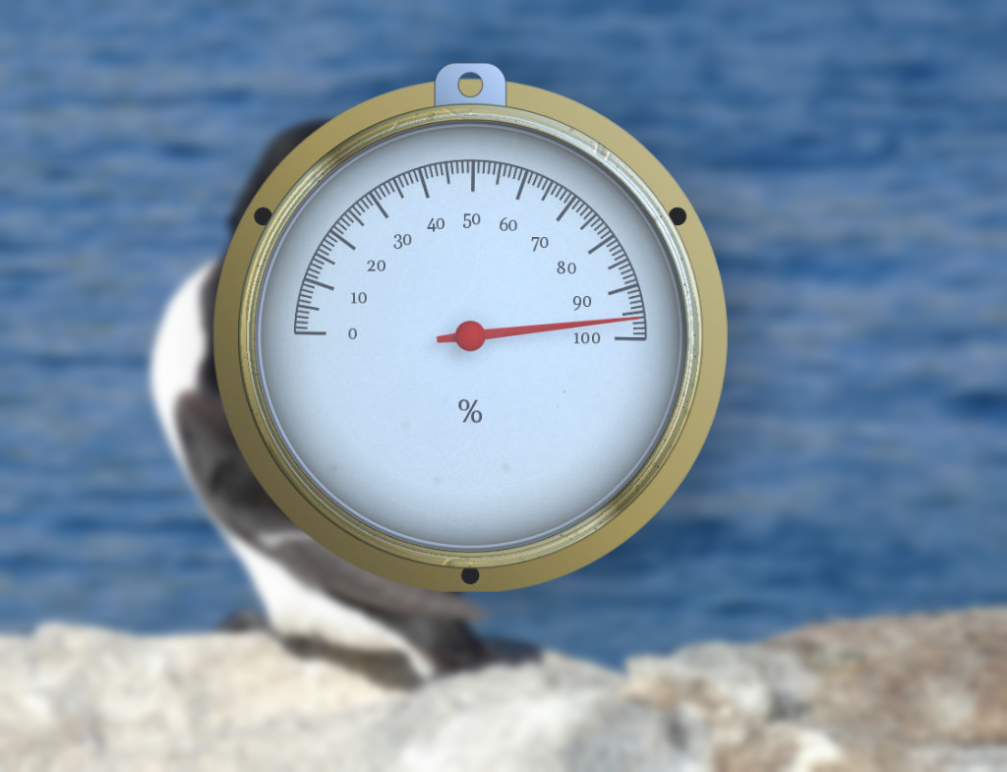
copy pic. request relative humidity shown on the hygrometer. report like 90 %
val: 96 %
